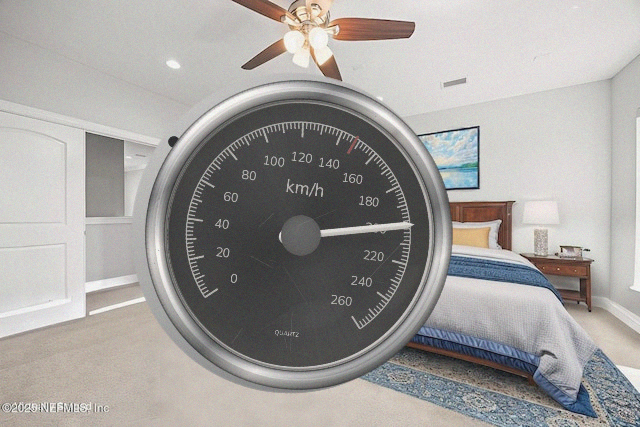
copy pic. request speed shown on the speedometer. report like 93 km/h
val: 200 km/h
